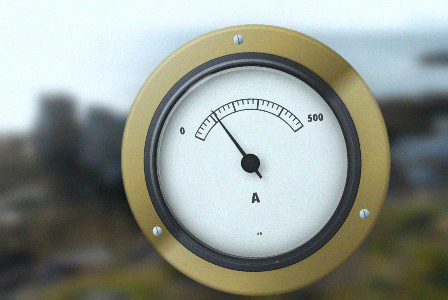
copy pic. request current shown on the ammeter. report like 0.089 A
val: 120 A
